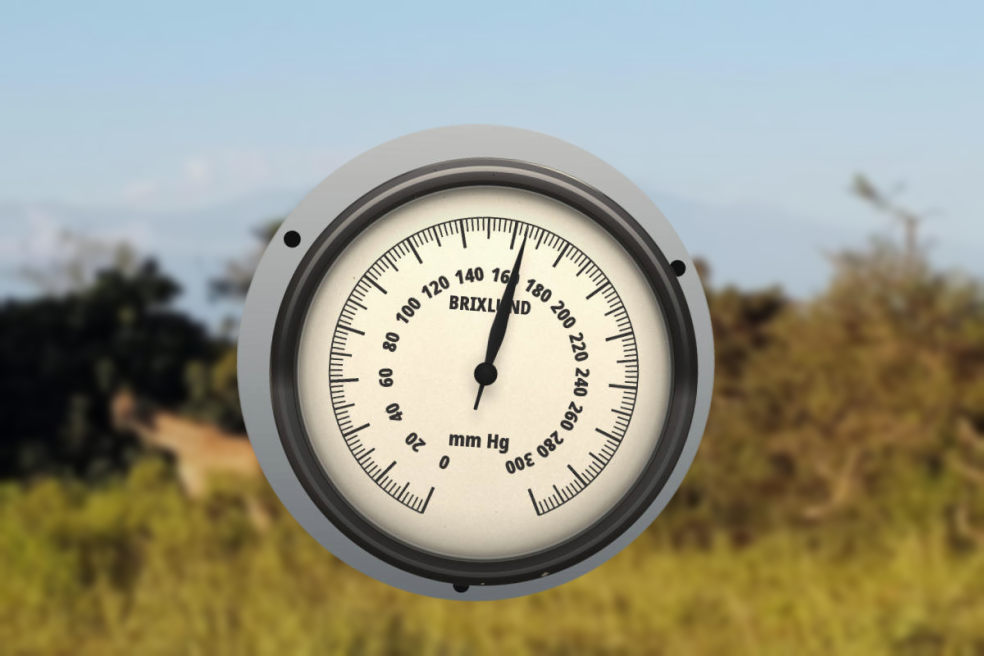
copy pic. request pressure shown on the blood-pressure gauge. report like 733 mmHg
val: 164 mmHg
